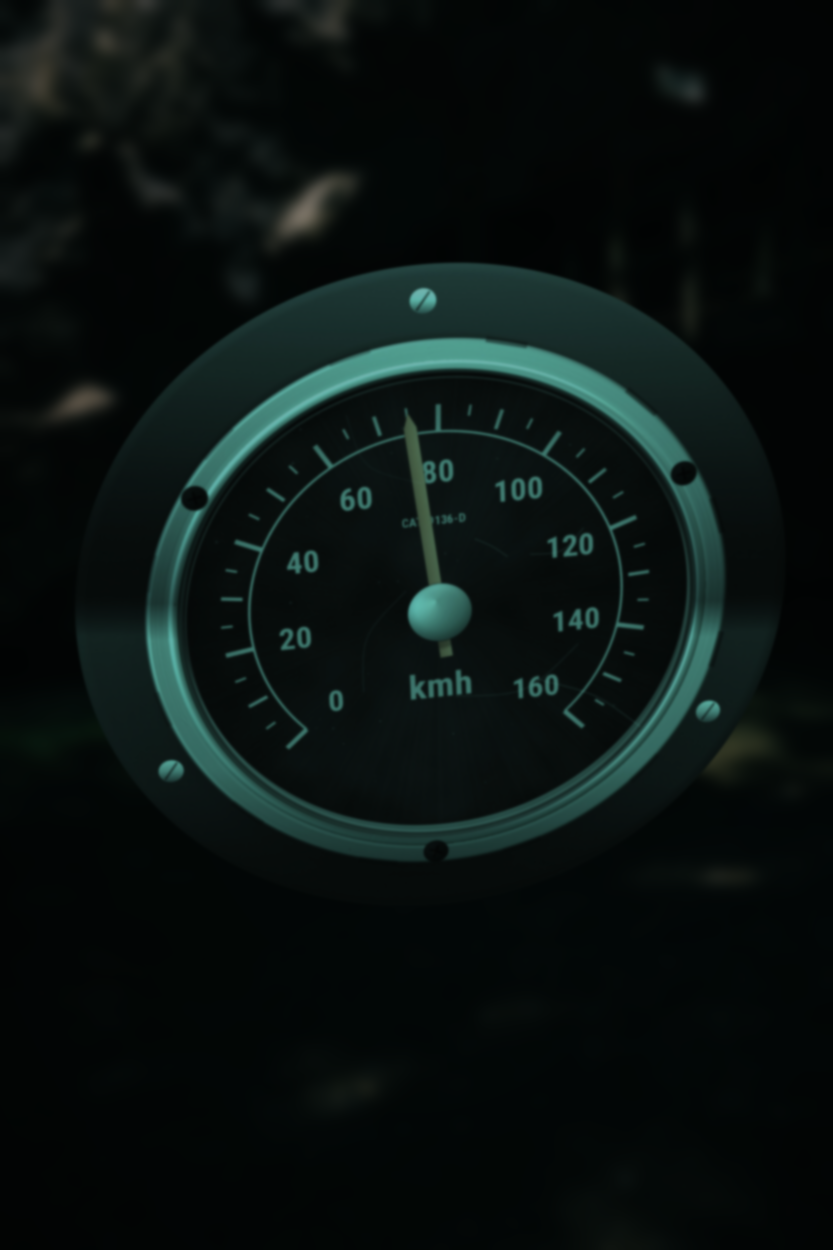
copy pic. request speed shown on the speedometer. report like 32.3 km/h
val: 75 km/h
